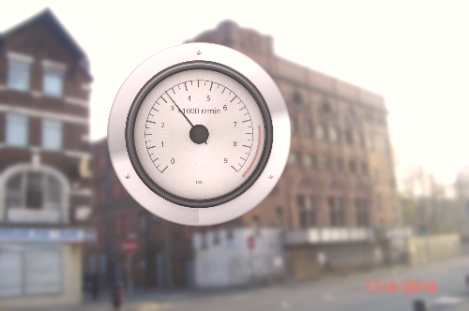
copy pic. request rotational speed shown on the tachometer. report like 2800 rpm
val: 3250 rpm
